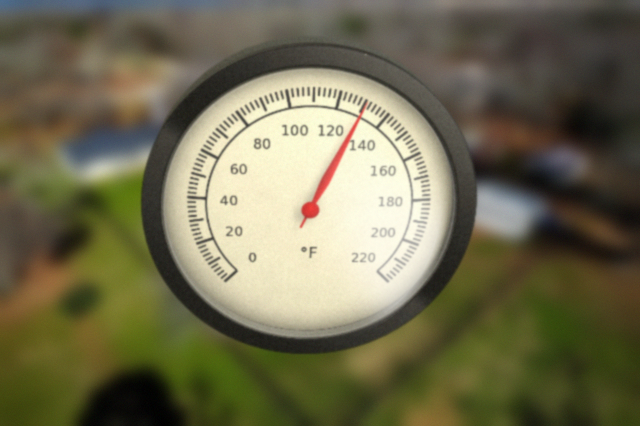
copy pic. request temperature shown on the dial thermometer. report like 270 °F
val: 130 °F
